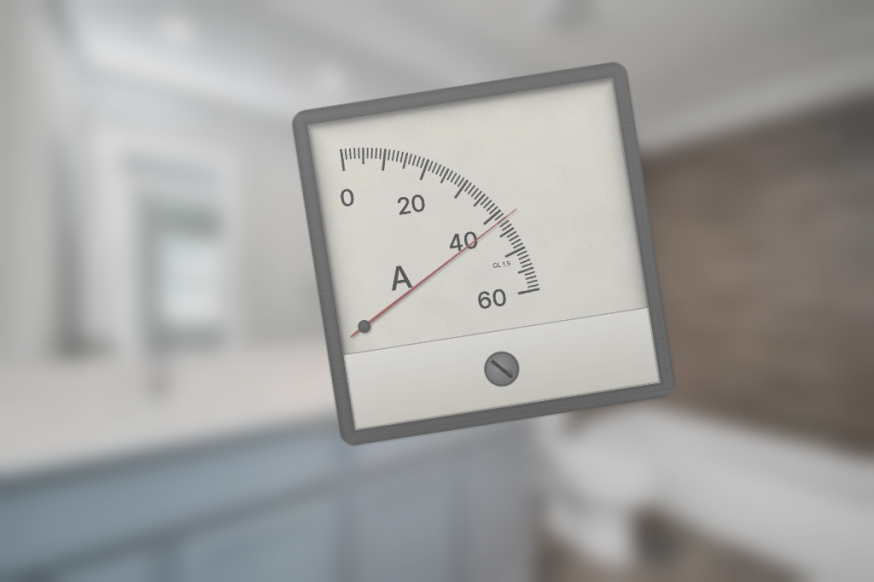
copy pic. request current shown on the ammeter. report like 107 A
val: 42 A
